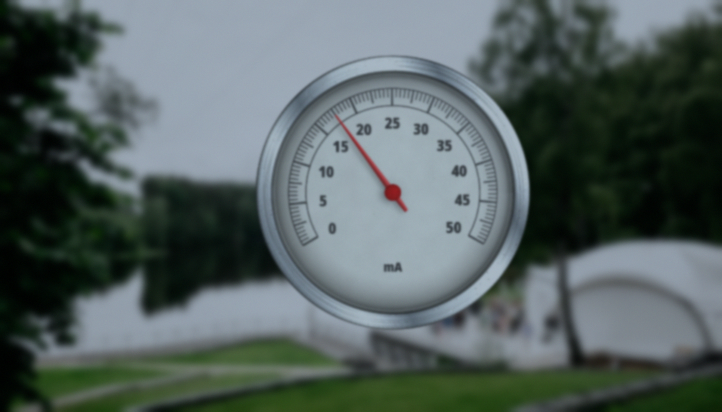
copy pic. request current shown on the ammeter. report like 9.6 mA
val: 17.5 mA
